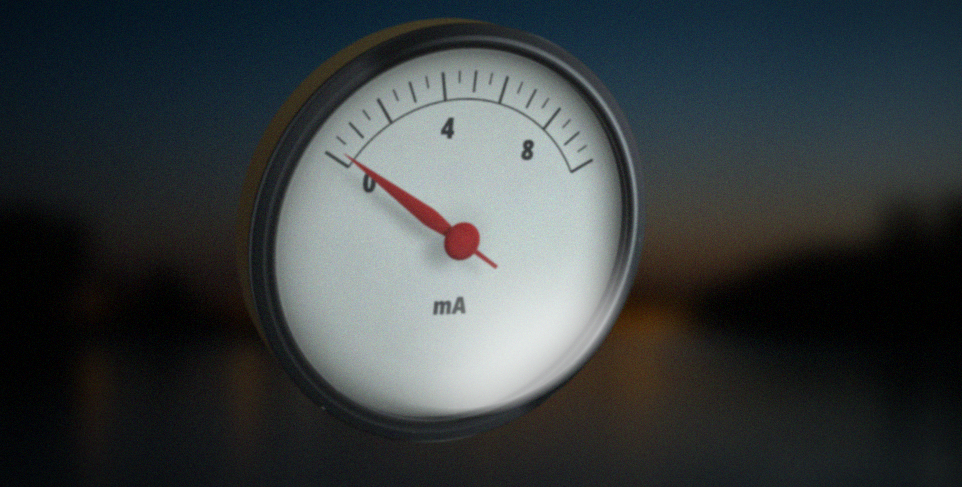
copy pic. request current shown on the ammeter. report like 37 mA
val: 0.25 mA
